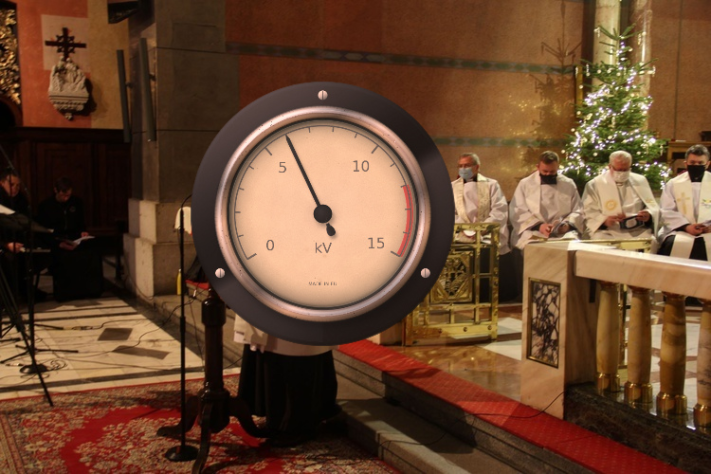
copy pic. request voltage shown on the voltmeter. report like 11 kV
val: 6 kV
